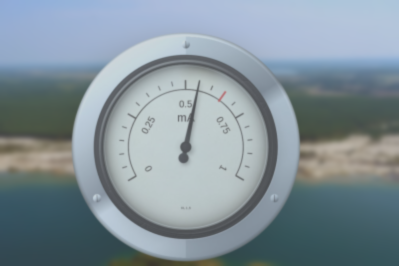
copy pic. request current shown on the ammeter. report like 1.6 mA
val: 0.55 mA
